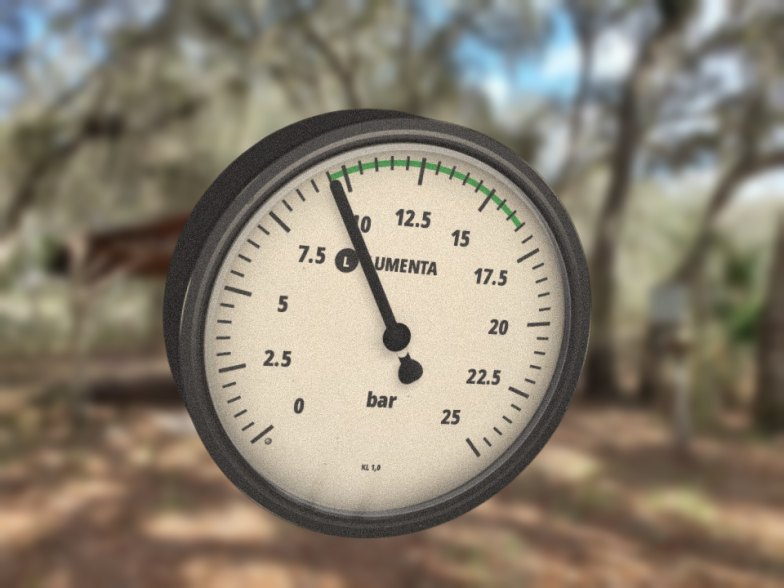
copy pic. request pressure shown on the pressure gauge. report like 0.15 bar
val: 9.5 bar
